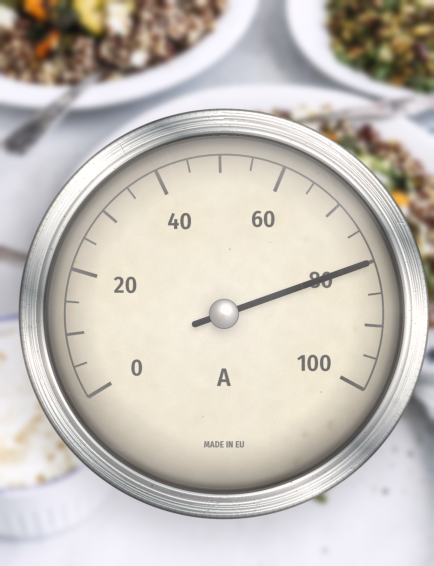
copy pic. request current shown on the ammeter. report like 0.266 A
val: 80 A
